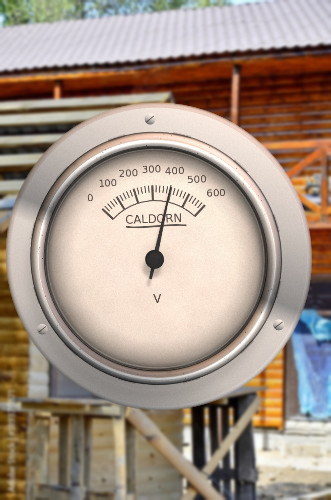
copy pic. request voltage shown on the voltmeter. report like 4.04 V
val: 400 V
